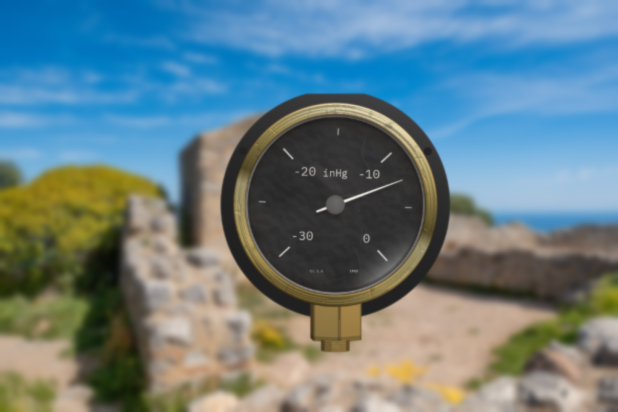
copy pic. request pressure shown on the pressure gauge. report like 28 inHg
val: -7.5 inHg
